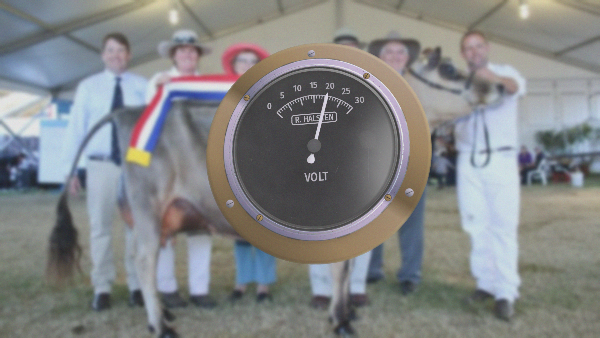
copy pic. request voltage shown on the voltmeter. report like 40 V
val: 20 V
